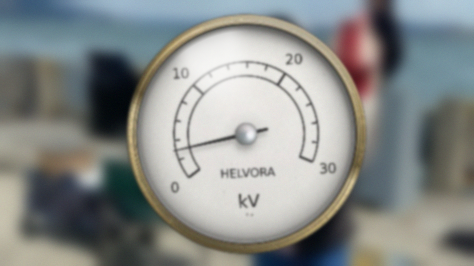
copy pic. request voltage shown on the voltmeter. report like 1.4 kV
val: 3 kV
